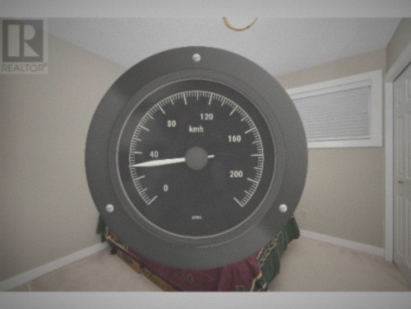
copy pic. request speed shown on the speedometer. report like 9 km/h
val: 30 km/h
